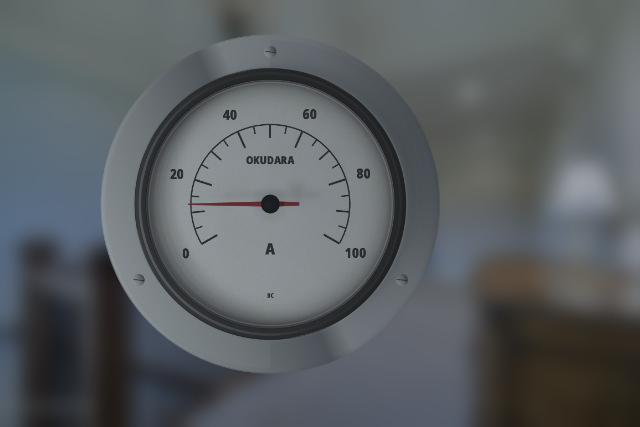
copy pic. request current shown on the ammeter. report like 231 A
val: 12.5 A
